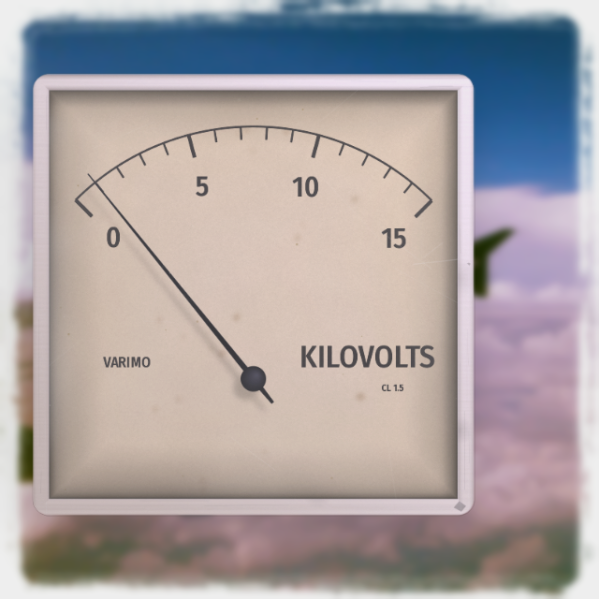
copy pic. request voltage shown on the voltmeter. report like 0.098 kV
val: 1 kV
